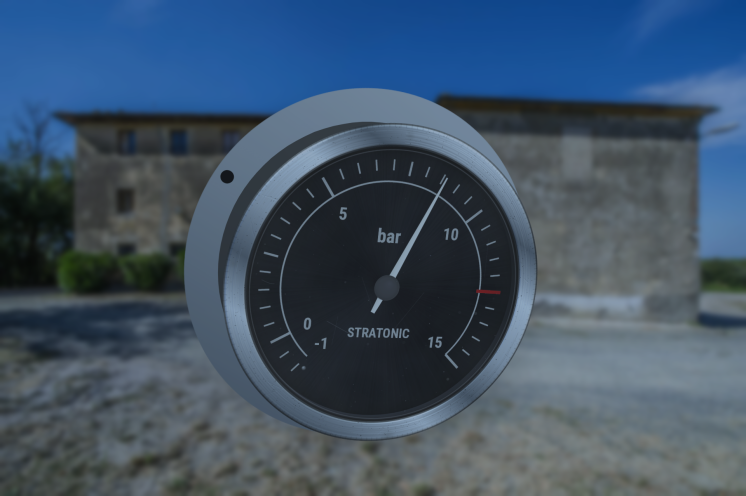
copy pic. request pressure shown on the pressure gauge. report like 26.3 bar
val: 8.5 bar
